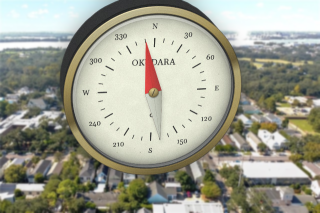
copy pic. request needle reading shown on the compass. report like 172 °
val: 350 °
